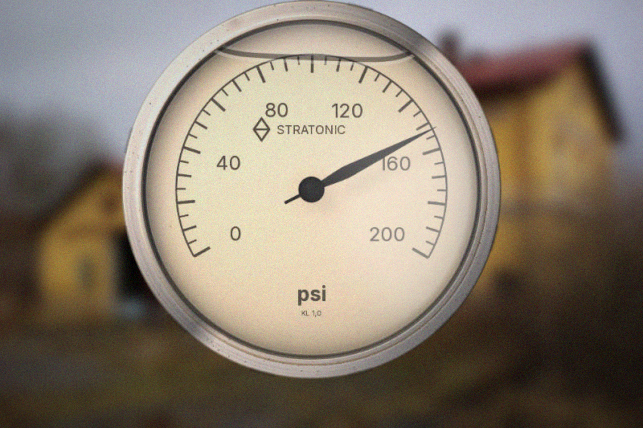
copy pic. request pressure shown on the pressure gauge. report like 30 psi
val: 152.5 psi
